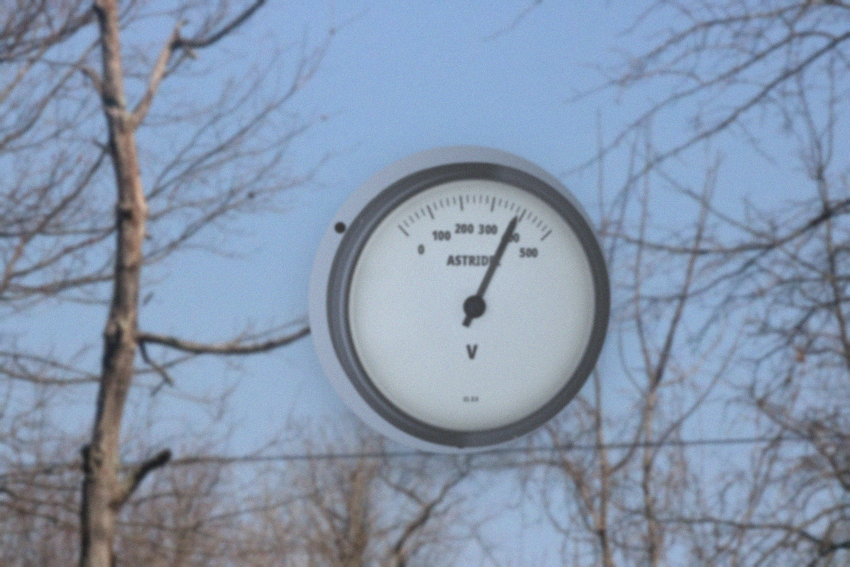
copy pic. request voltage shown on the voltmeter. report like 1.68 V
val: 380 V
